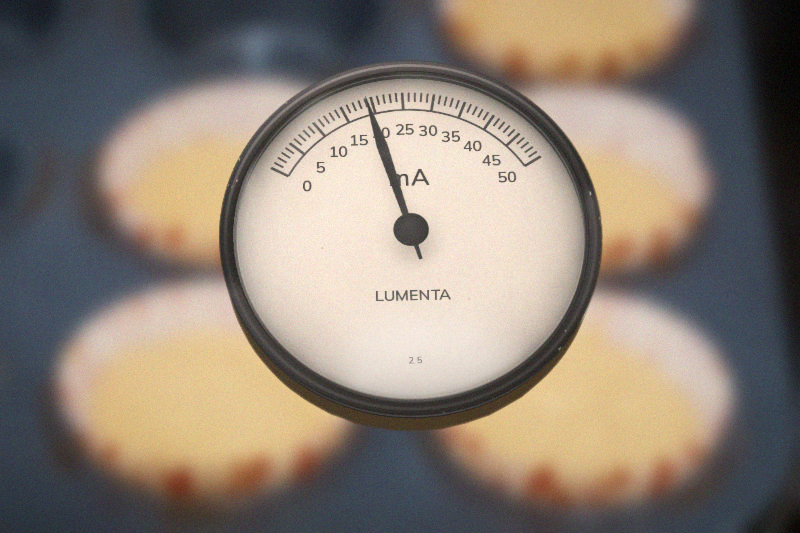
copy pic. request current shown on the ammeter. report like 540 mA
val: 19 mA
